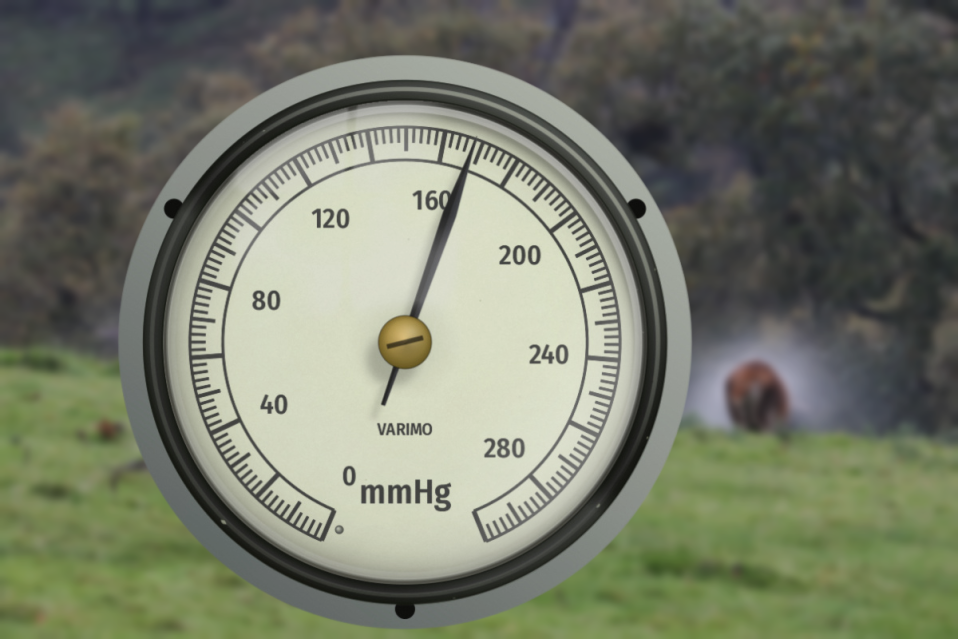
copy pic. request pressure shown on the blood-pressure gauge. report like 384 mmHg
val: 168 mmHg
